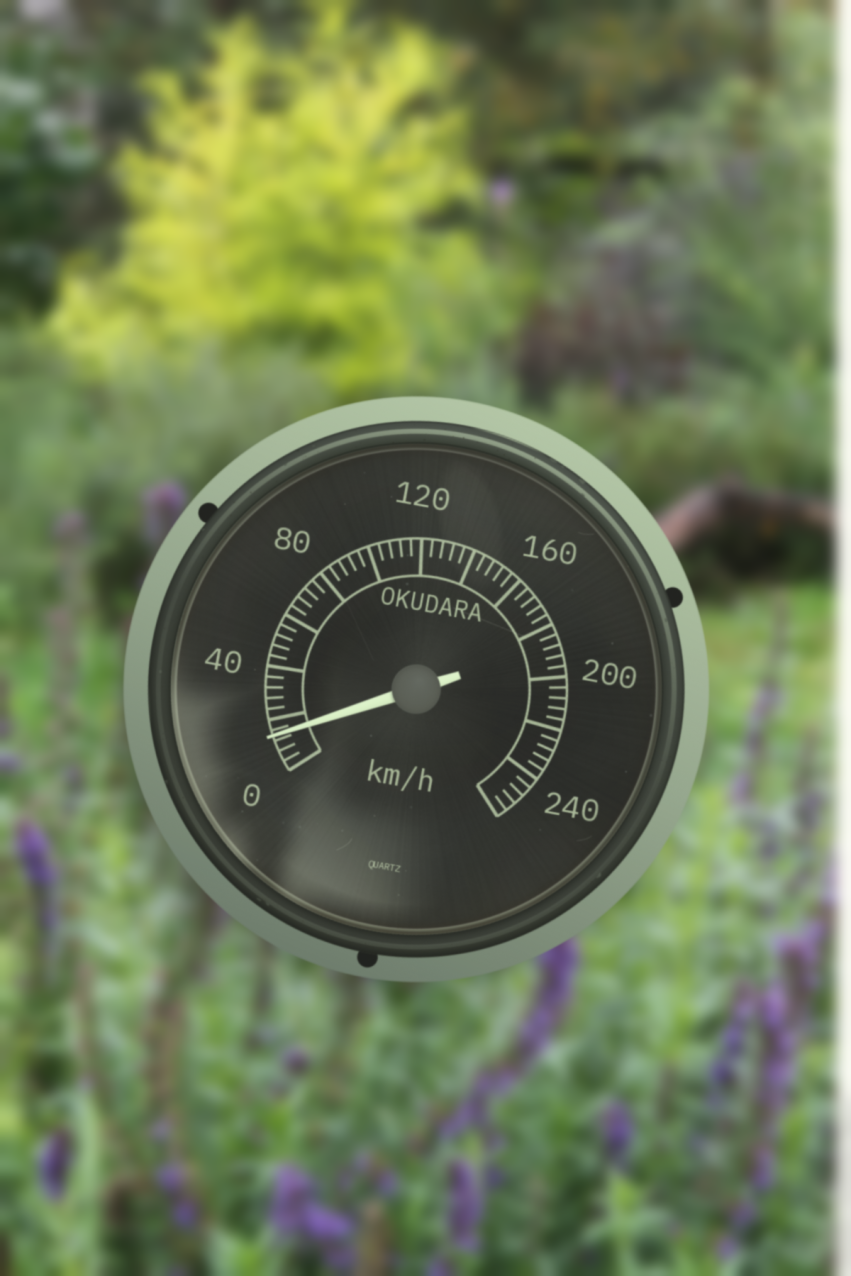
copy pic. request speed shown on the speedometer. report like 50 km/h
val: 14 km/h
